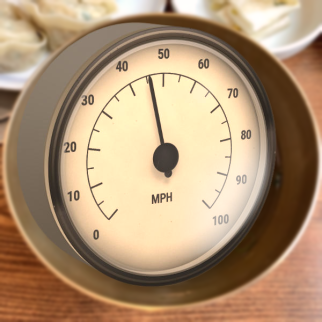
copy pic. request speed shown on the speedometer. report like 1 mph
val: 45 mph
